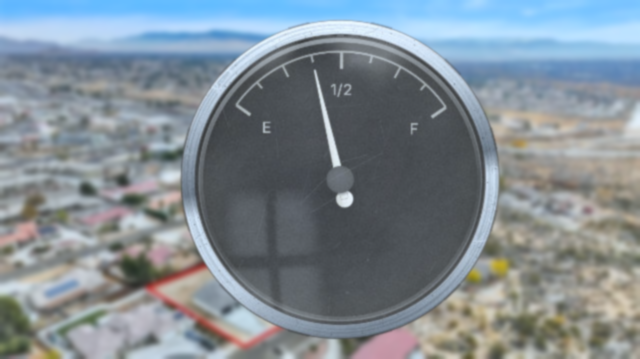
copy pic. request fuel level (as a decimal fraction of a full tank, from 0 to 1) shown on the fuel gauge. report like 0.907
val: 0.375
